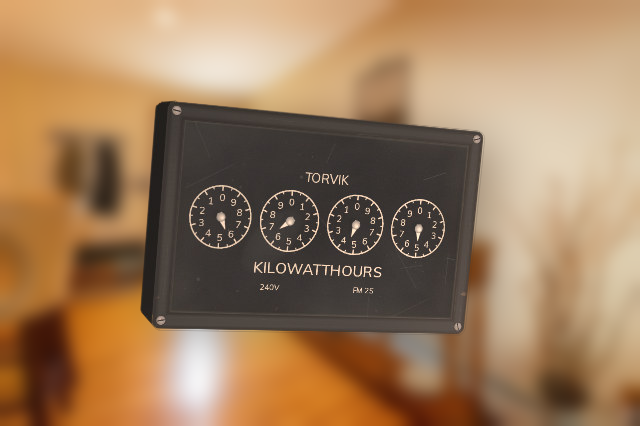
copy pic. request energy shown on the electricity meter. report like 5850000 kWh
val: 5645 kWh
